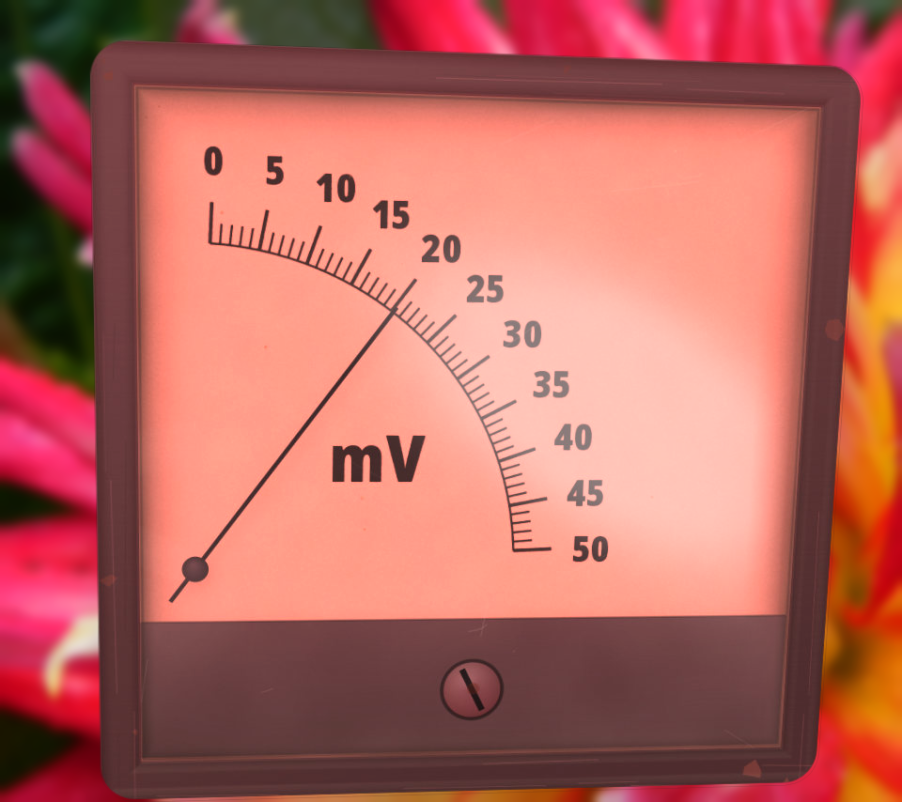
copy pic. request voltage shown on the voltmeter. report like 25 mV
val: 20 mV
